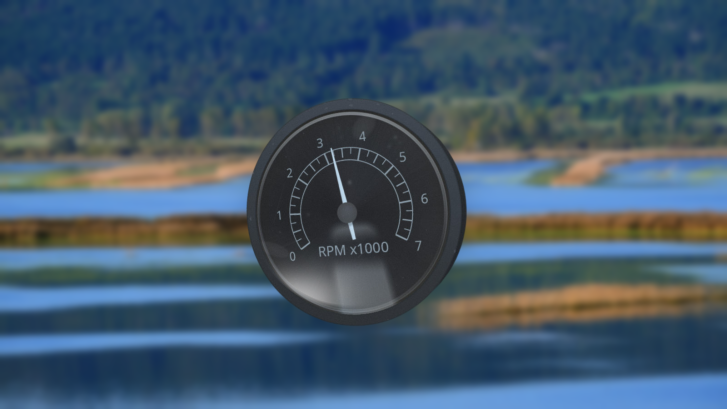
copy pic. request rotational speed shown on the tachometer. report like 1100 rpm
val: 3250 rpm
